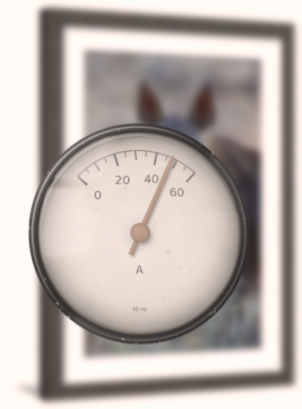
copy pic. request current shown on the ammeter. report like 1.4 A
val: 47.5 A
